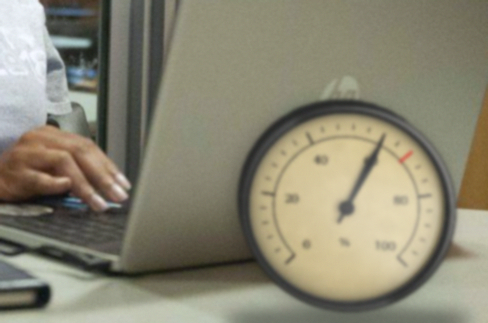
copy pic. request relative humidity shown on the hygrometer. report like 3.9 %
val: 60 %
